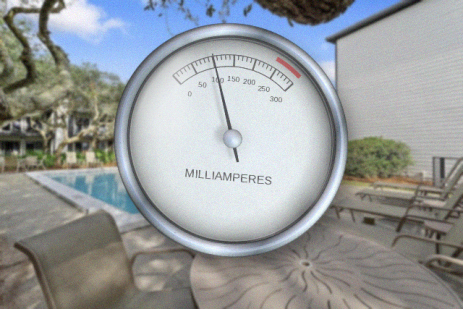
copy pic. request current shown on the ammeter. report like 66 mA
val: 100 mA
